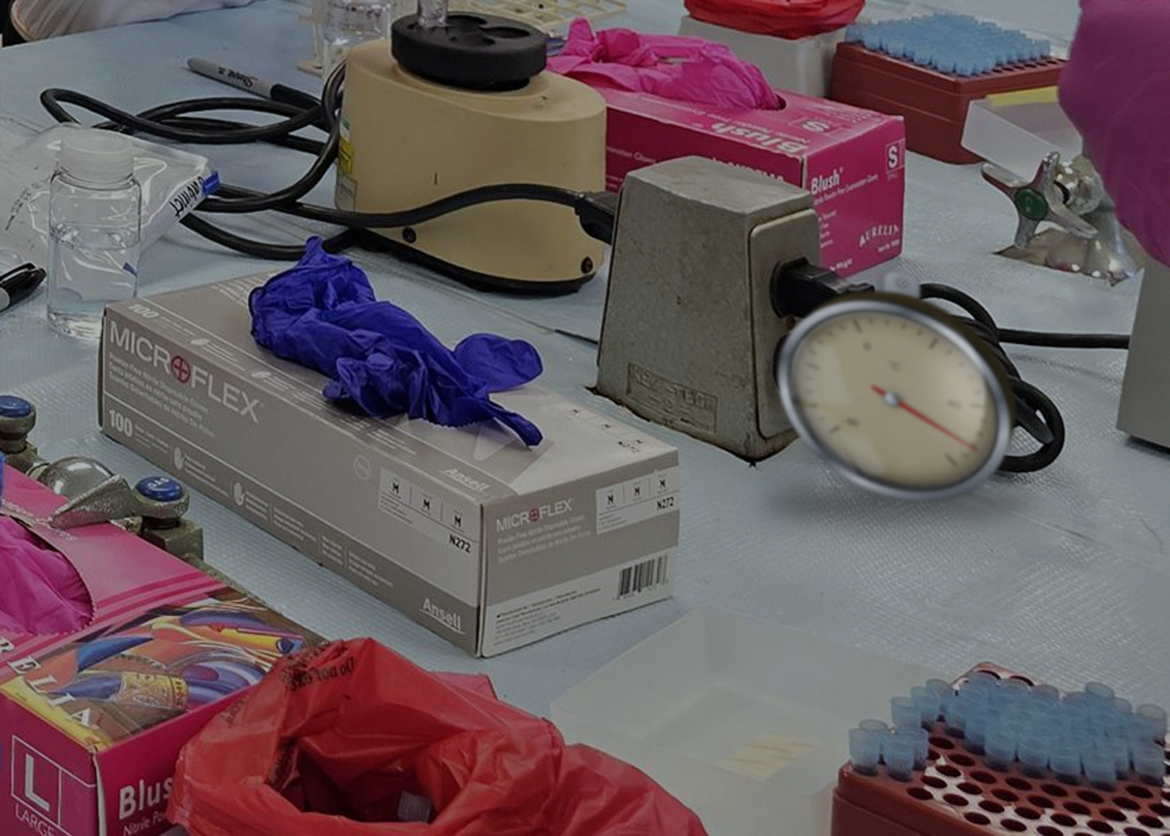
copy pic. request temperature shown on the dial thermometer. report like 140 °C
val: 52 °C
